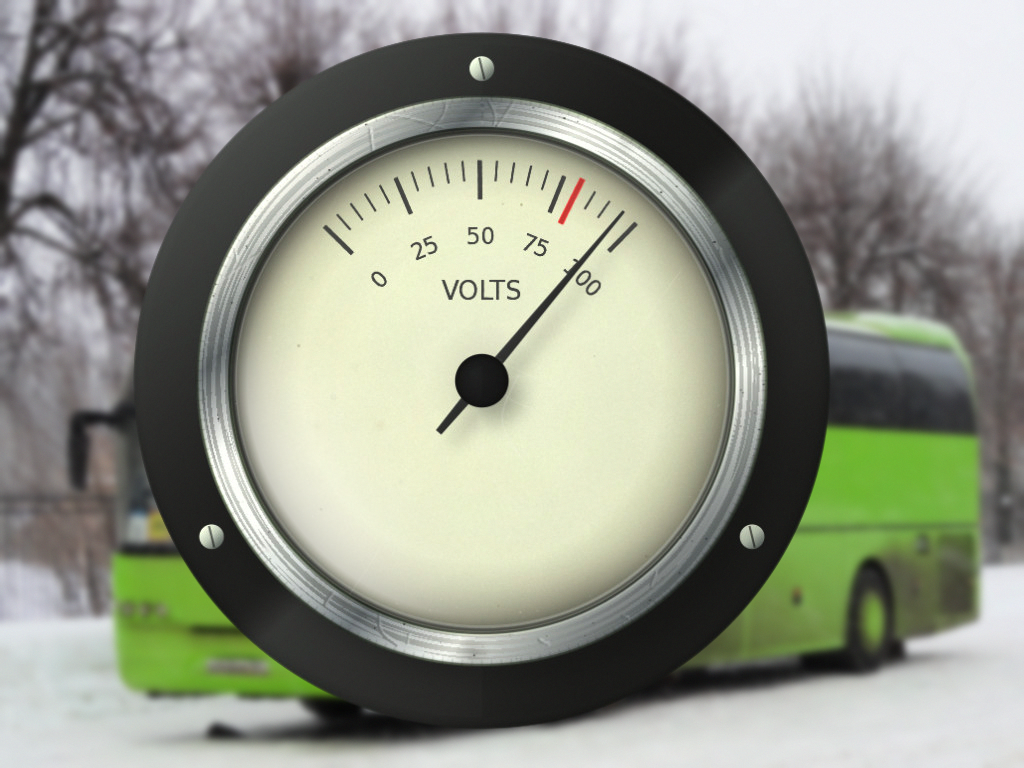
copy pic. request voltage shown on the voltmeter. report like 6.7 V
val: 95 V
